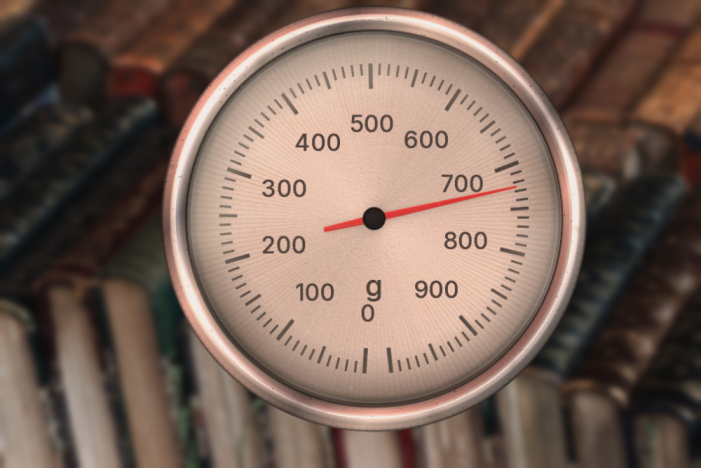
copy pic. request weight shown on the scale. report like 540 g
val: 725 g
